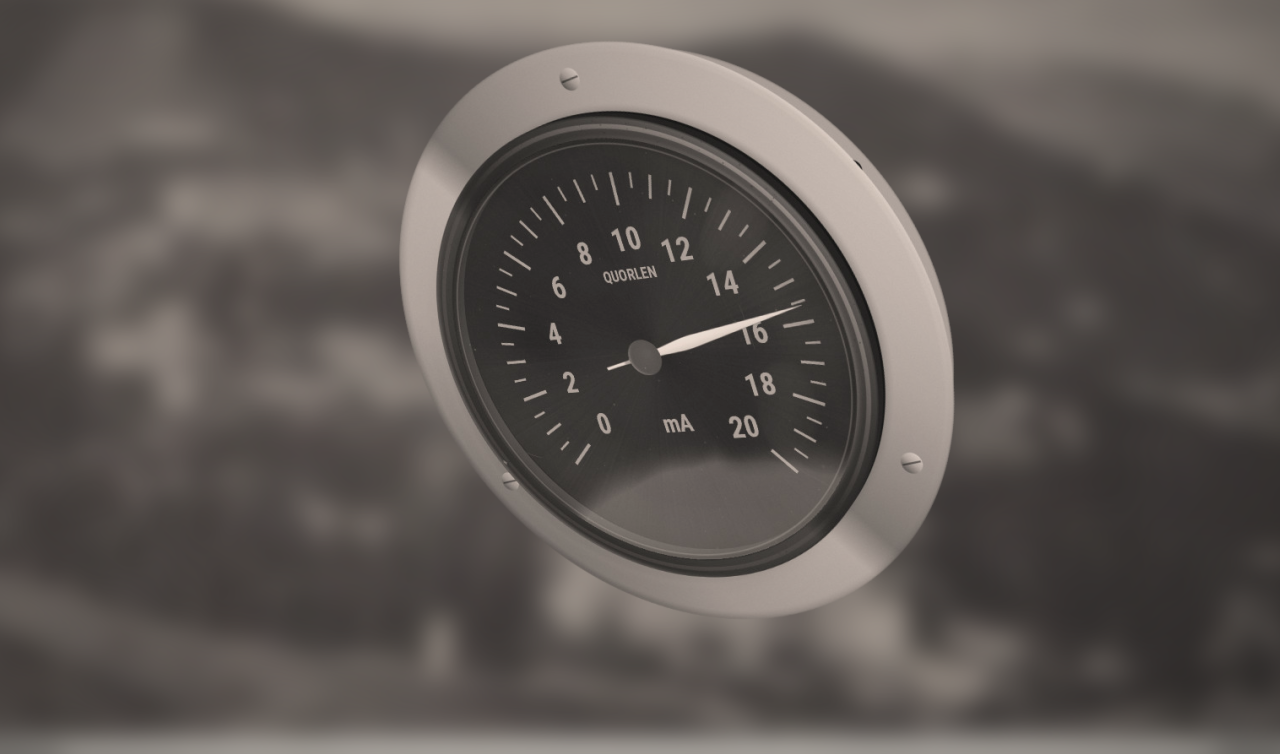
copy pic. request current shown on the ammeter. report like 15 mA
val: 15.5 mA
